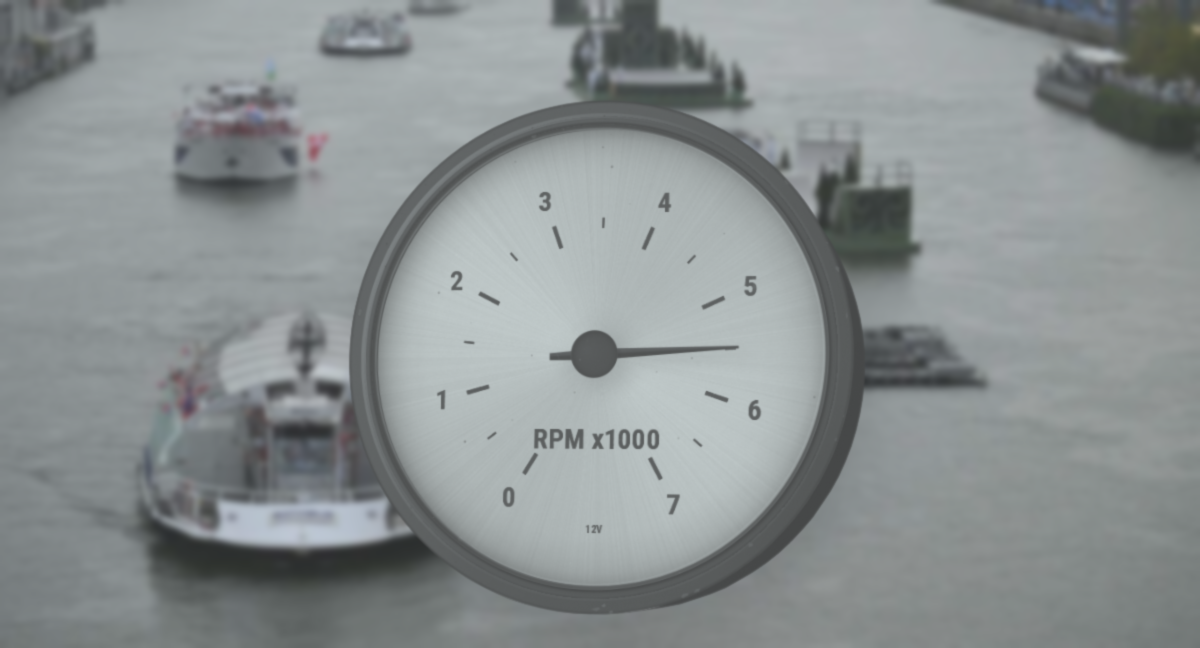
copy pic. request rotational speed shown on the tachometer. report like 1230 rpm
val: 5500 rpm
